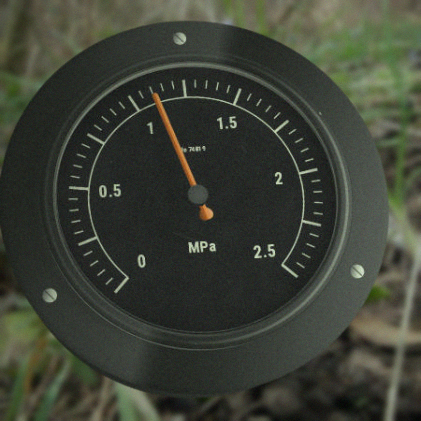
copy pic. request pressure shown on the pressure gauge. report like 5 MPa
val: 1.1 MPa
